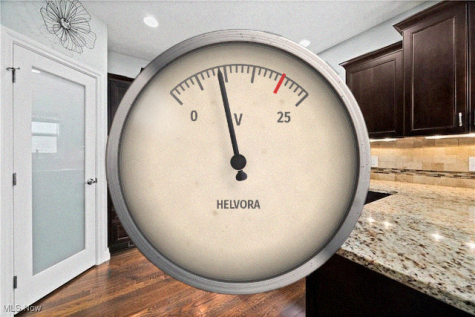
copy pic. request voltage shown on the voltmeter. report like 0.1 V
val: 9 V
